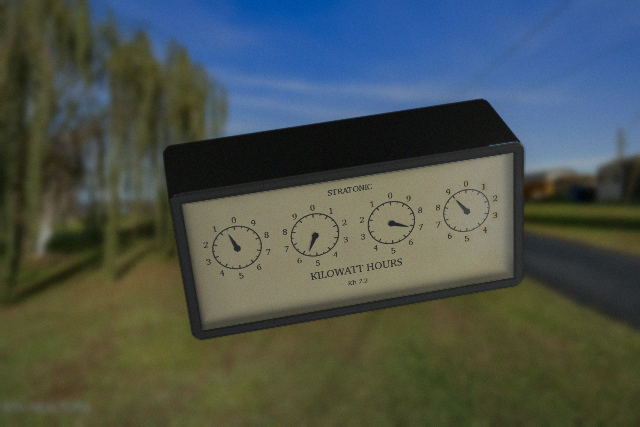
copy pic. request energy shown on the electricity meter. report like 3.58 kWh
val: 569 kWh
